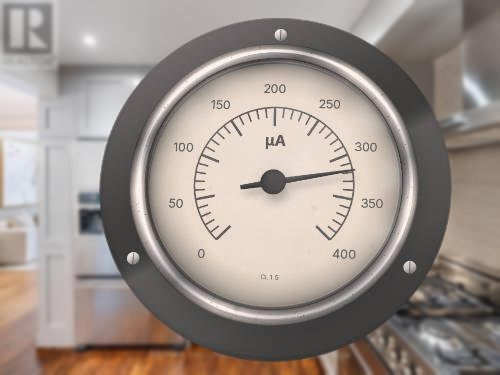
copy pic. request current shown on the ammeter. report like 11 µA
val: 320 µA
